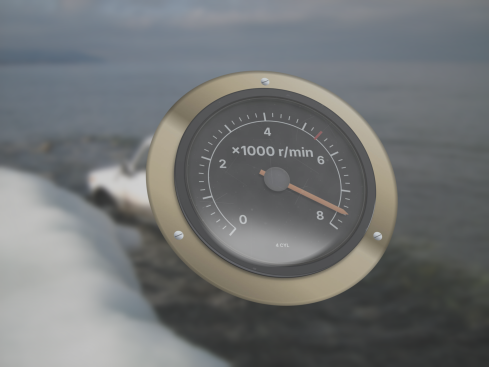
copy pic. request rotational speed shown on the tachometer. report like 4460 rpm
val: 7600 rpm
